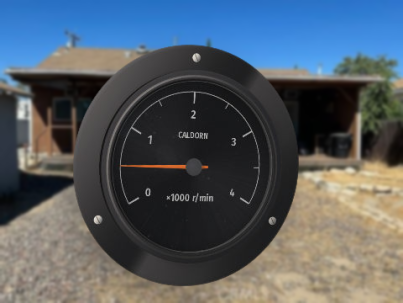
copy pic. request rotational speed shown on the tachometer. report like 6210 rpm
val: 500 rpm
